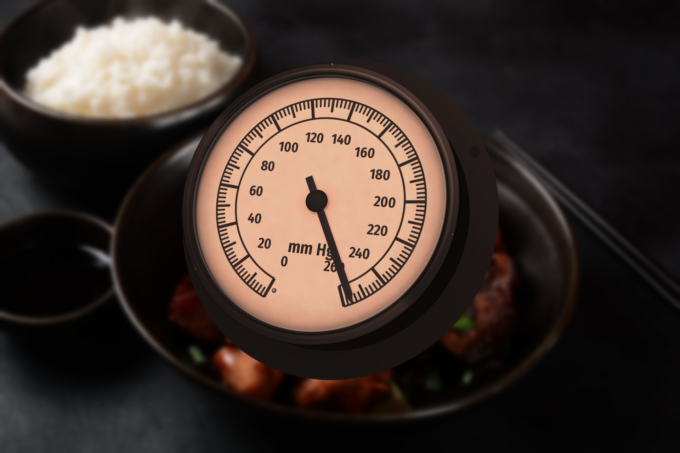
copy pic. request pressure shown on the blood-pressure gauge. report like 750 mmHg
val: 256 mmHg
